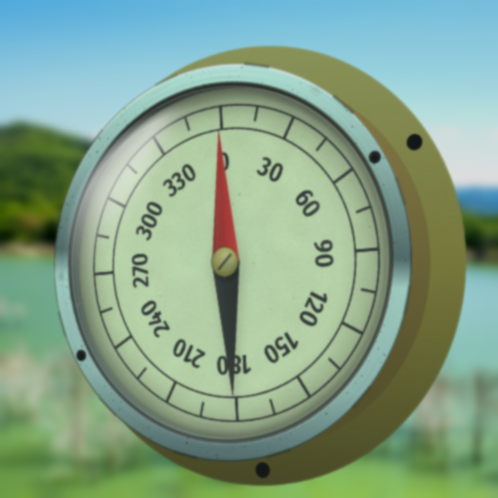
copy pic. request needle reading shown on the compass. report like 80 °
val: 0 °
